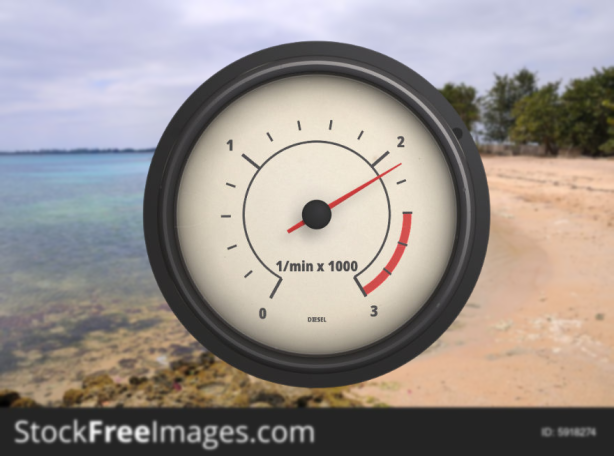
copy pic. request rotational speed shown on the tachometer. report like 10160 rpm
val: 2100 rpm
